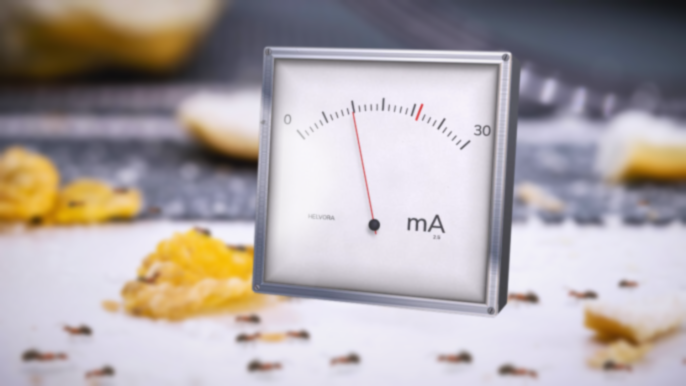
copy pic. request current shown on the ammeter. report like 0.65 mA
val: 10 mA
